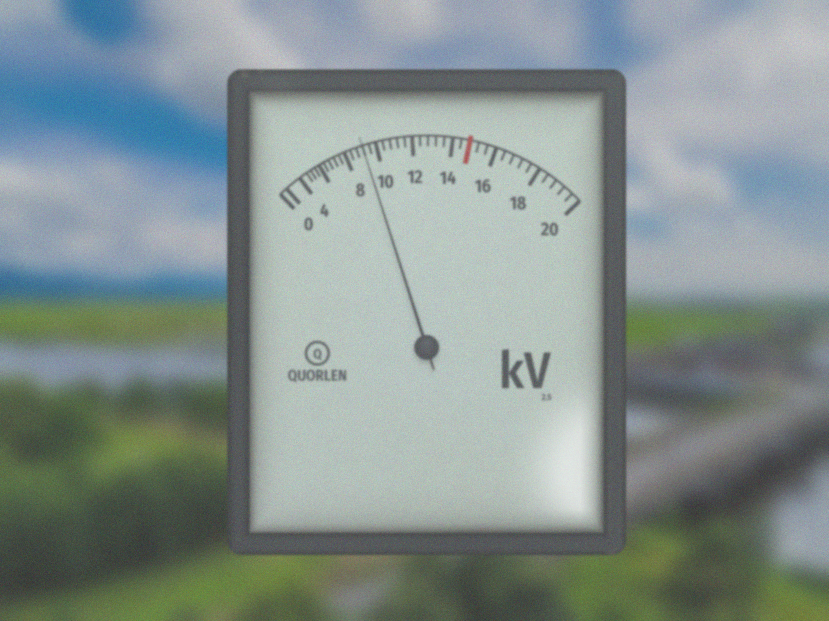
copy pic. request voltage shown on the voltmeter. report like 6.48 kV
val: 9.2 kV
